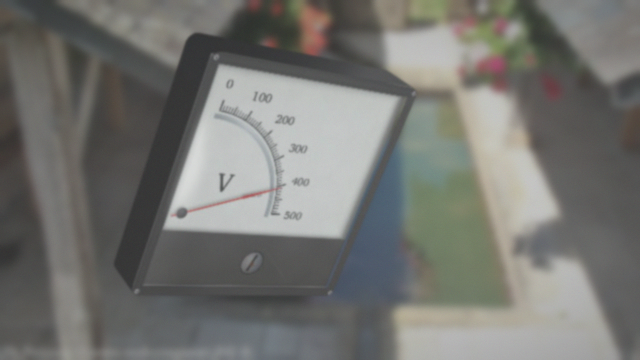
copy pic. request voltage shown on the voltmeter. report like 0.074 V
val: 400 V
